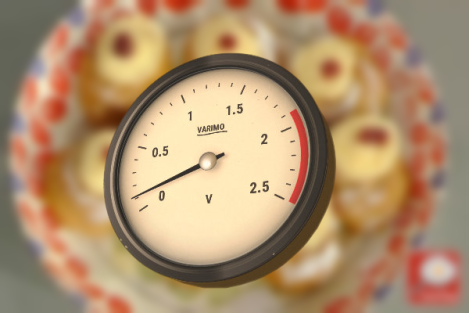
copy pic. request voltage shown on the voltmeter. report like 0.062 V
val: 0.1 V
